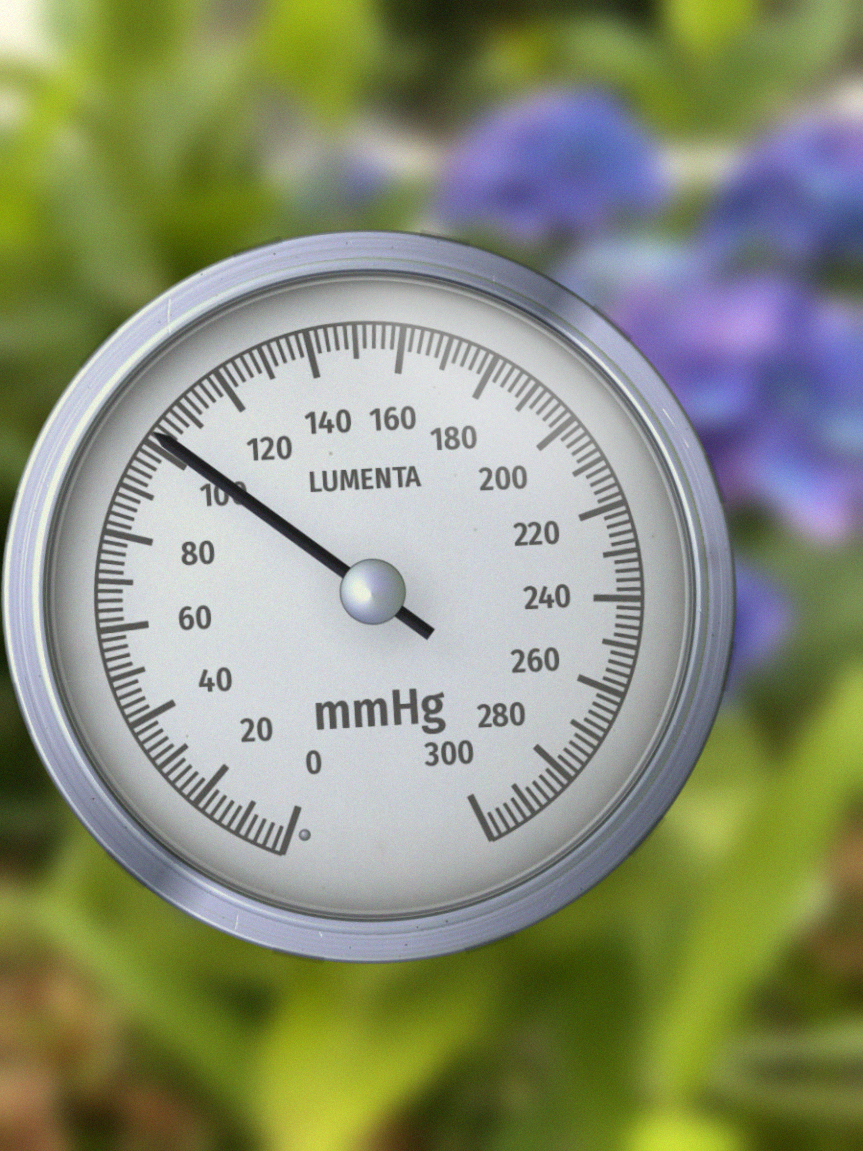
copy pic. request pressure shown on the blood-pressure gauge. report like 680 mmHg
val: 102 mmHg
